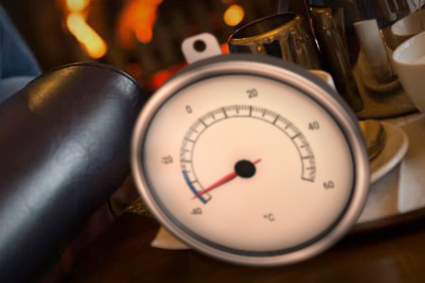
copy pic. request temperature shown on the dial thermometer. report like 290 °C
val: -35 °C
